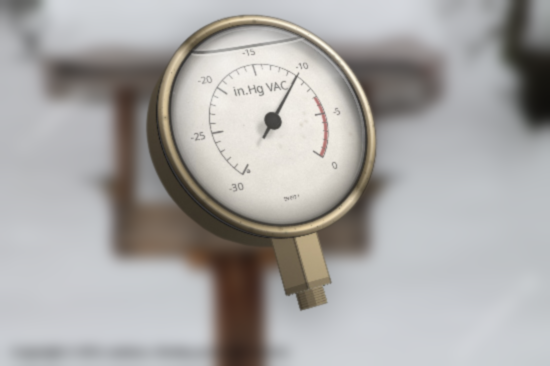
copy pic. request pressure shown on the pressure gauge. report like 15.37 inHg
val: -10 inHg
